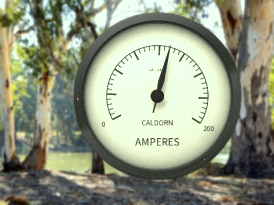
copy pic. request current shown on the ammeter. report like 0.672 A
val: 110 A
